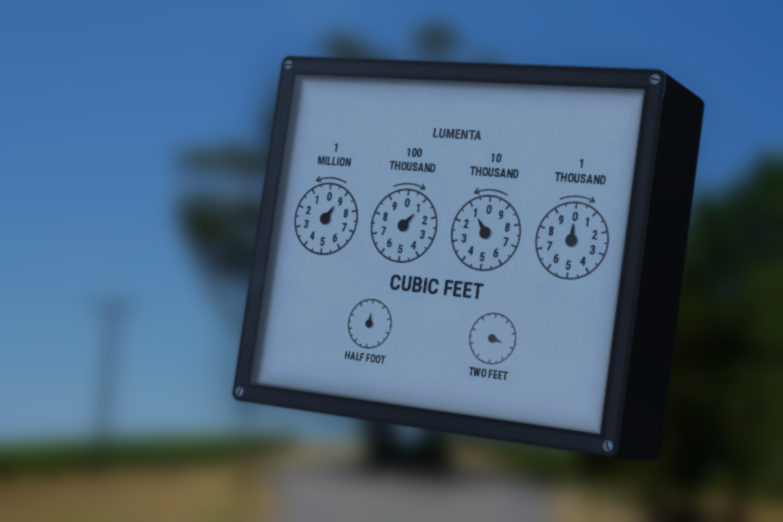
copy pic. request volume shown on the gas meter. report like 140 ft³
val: 911000 ft³
